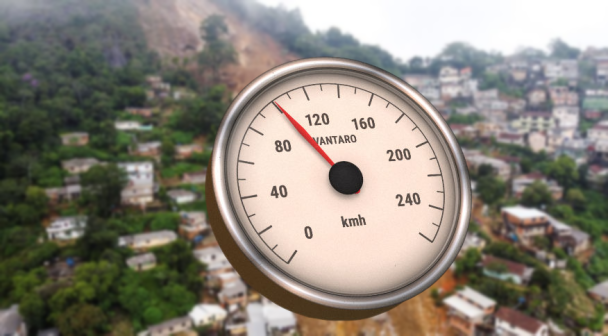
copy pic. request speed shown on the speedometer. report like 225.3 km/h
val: 100 km/h
